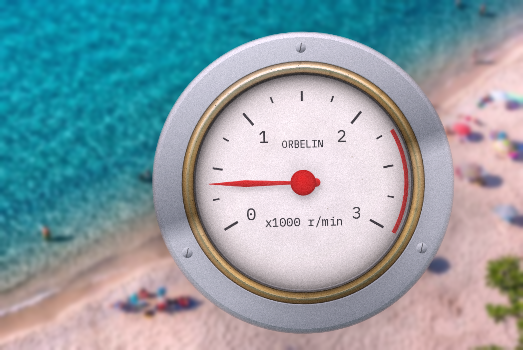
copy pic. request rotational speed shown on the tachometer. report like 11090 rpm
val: 375 rpm
